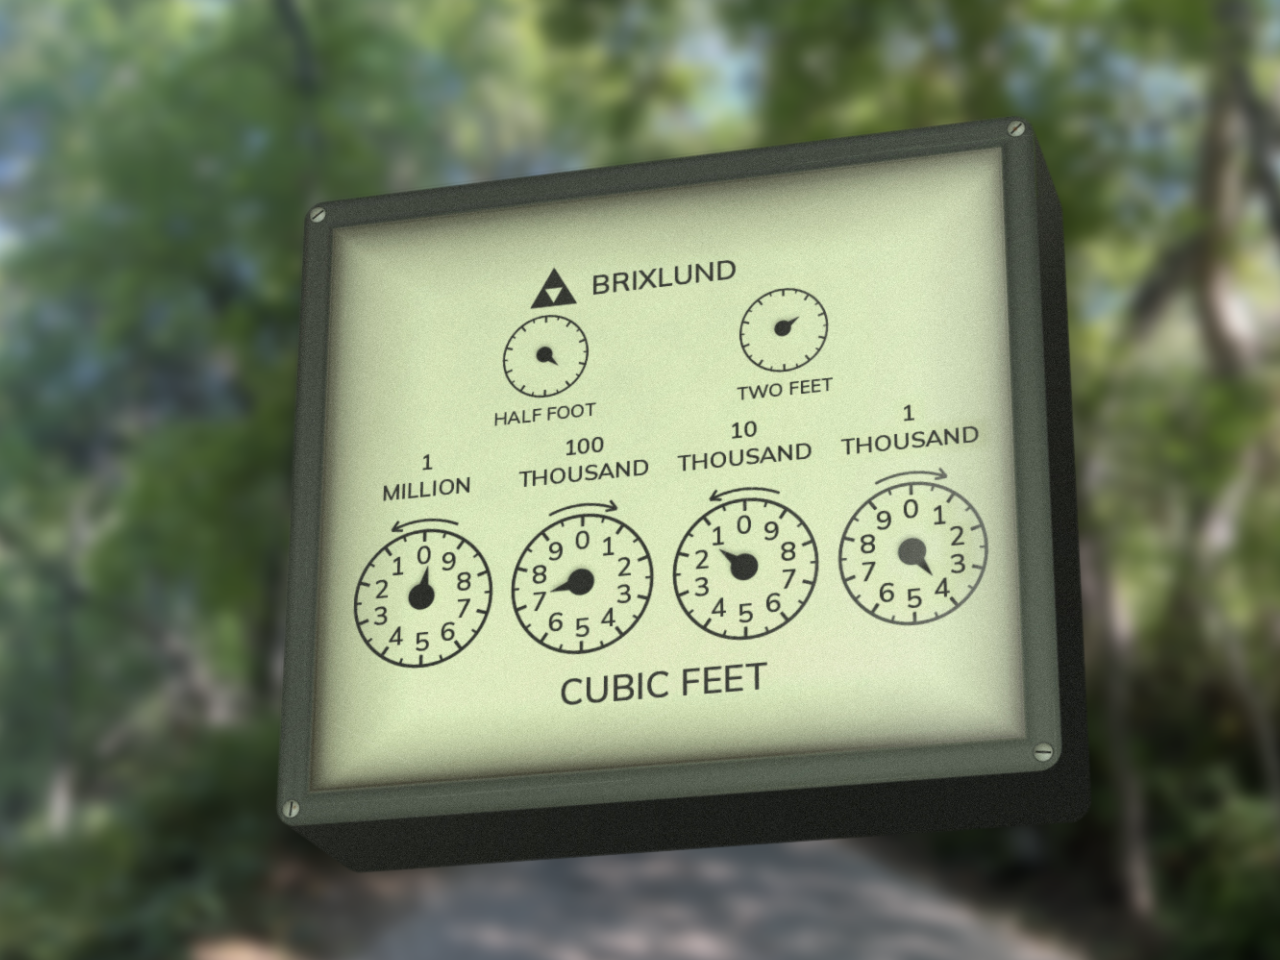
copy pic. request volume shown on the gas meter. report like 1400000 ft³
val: 971400 ft³
